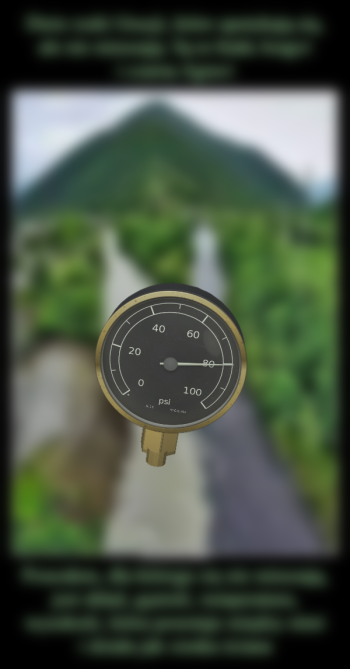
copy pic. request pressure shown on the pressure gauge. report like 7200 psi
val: 80 psi
